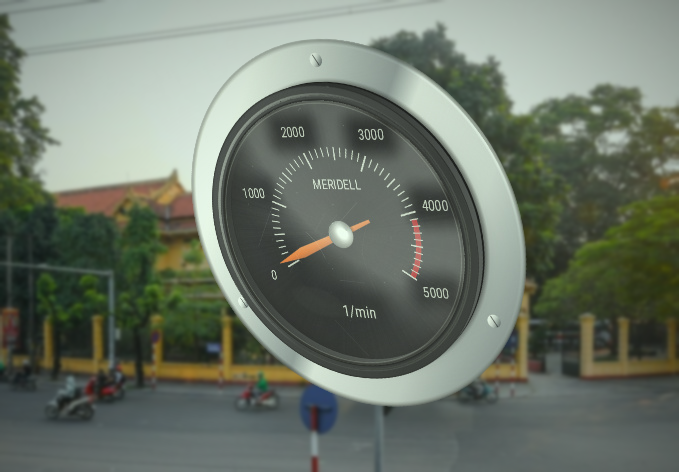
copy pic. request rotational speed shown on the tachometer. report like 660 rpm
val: 100 rpm
